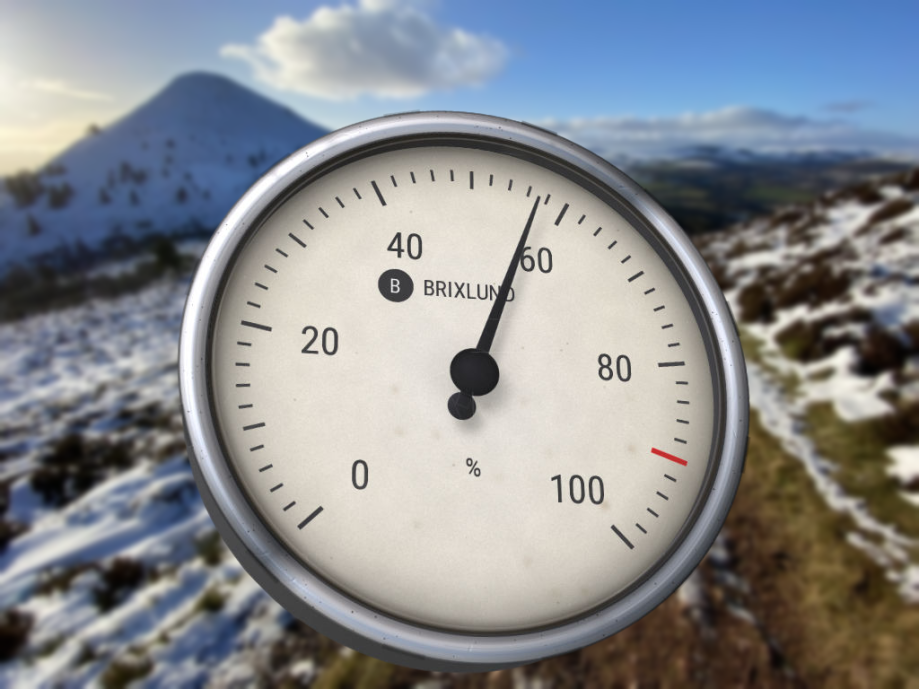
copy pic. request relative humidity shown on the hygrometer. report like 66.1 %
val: 57 %
